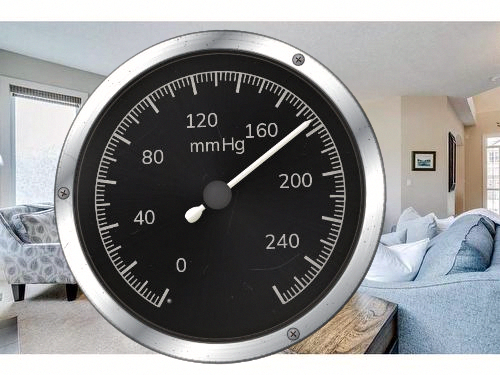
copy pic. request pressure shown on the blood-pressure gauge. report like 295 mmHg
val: 176 mmHg
